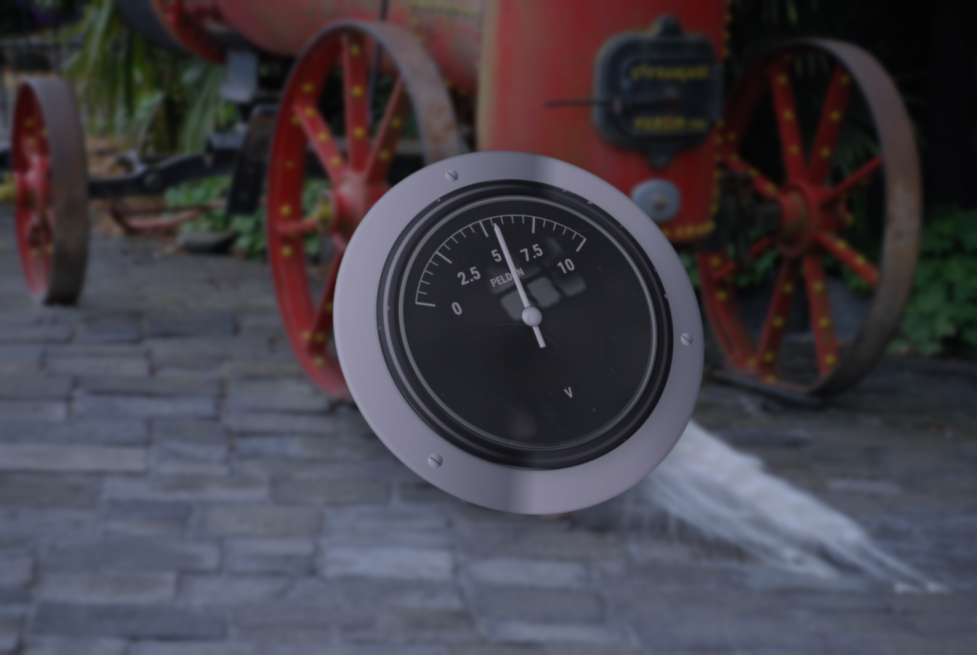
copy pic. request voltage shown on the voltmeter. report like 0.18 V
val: 5.5 V
